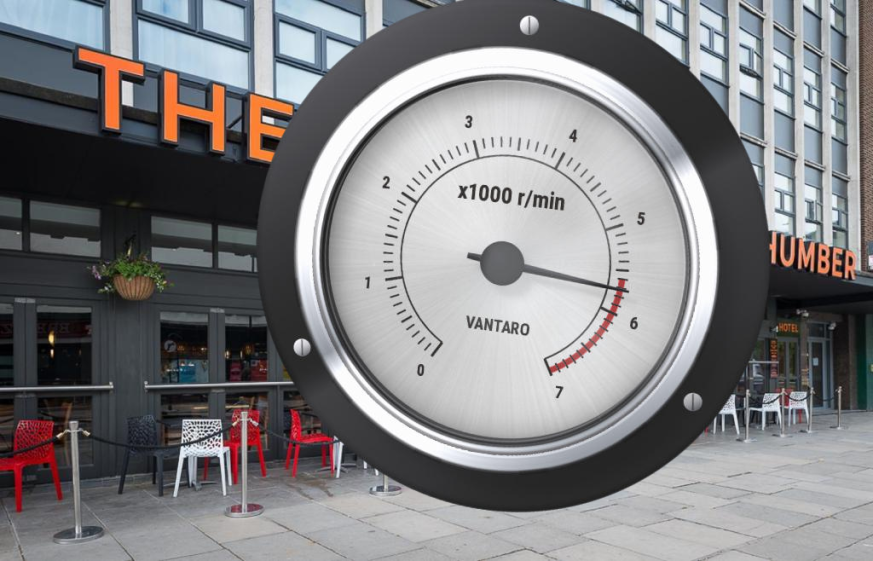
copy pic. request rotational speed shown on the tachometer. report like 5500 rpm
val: 5700 rpm
